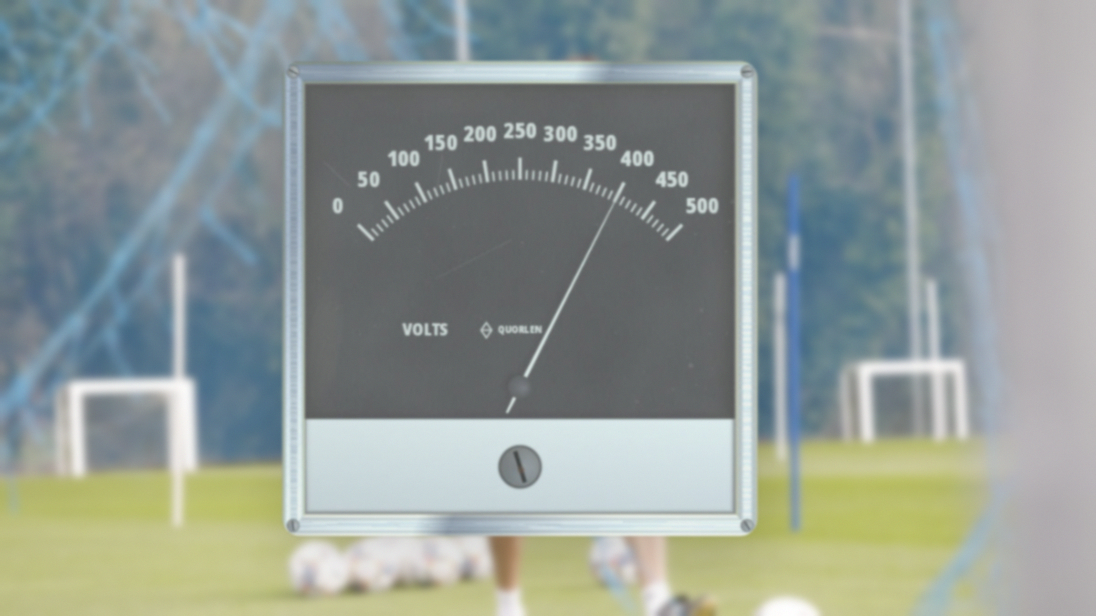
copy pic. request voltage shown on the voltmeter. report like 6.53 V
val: 400 V
